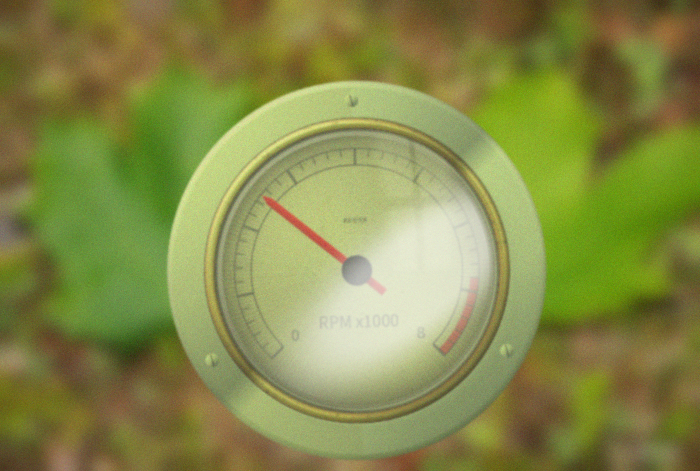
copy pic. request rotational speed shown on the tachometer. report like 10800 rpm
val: 2500 rpm
